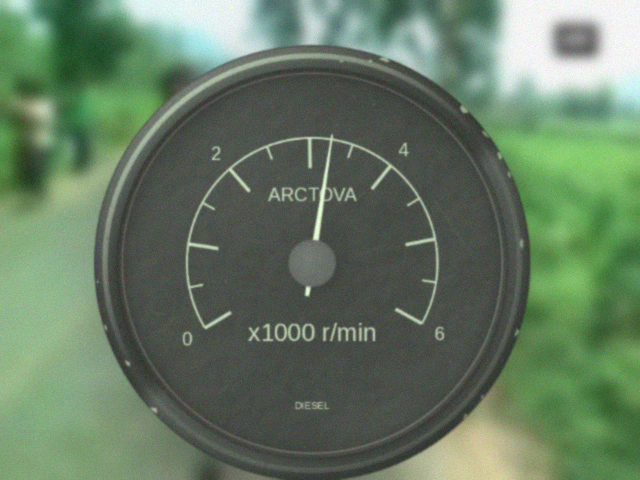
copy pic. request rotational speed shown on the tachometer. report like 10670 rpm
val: 3250 rpm
